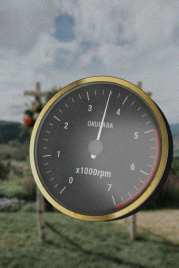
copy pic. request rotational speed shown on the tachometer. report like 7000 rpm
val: 3600 rpm
